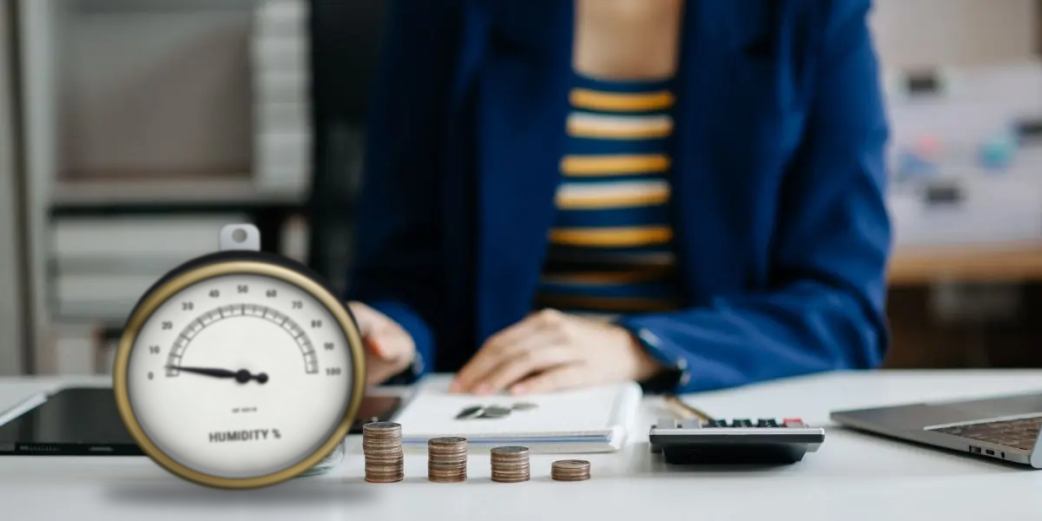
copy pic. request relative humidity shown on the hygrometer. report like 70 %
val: 5 %
